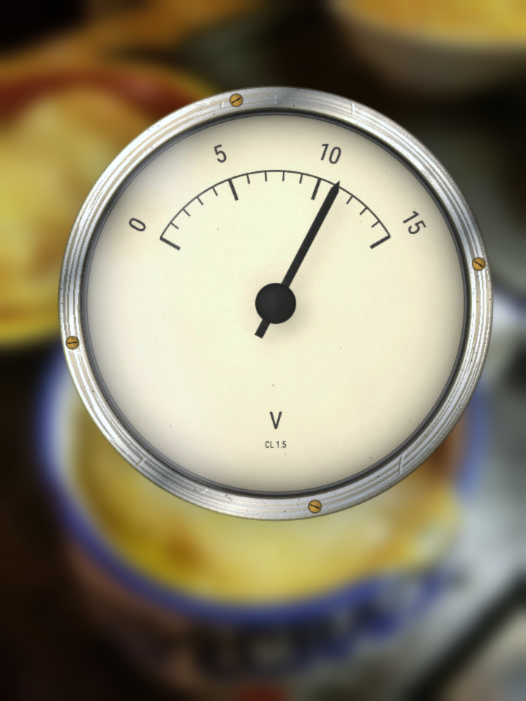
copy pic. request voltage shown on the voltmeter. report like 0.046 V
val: 11 V
